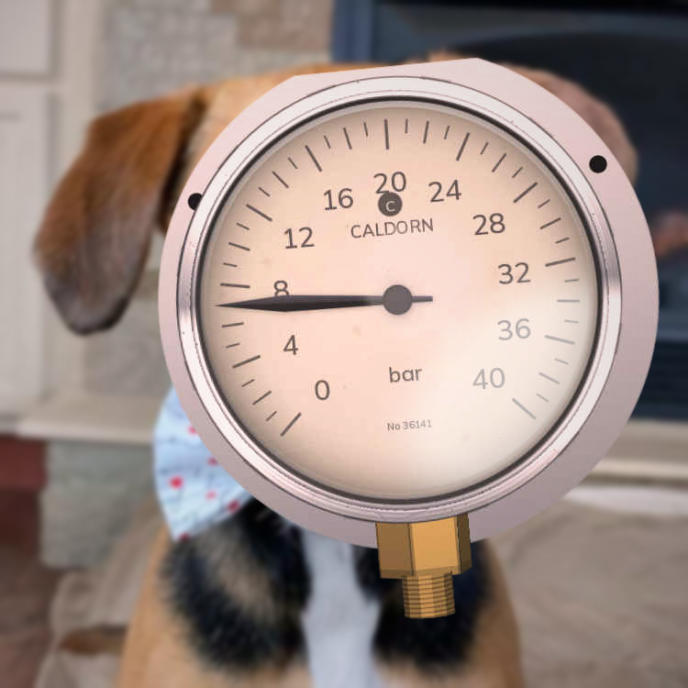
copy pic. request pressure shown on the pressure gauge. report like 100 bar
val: 7 bar
